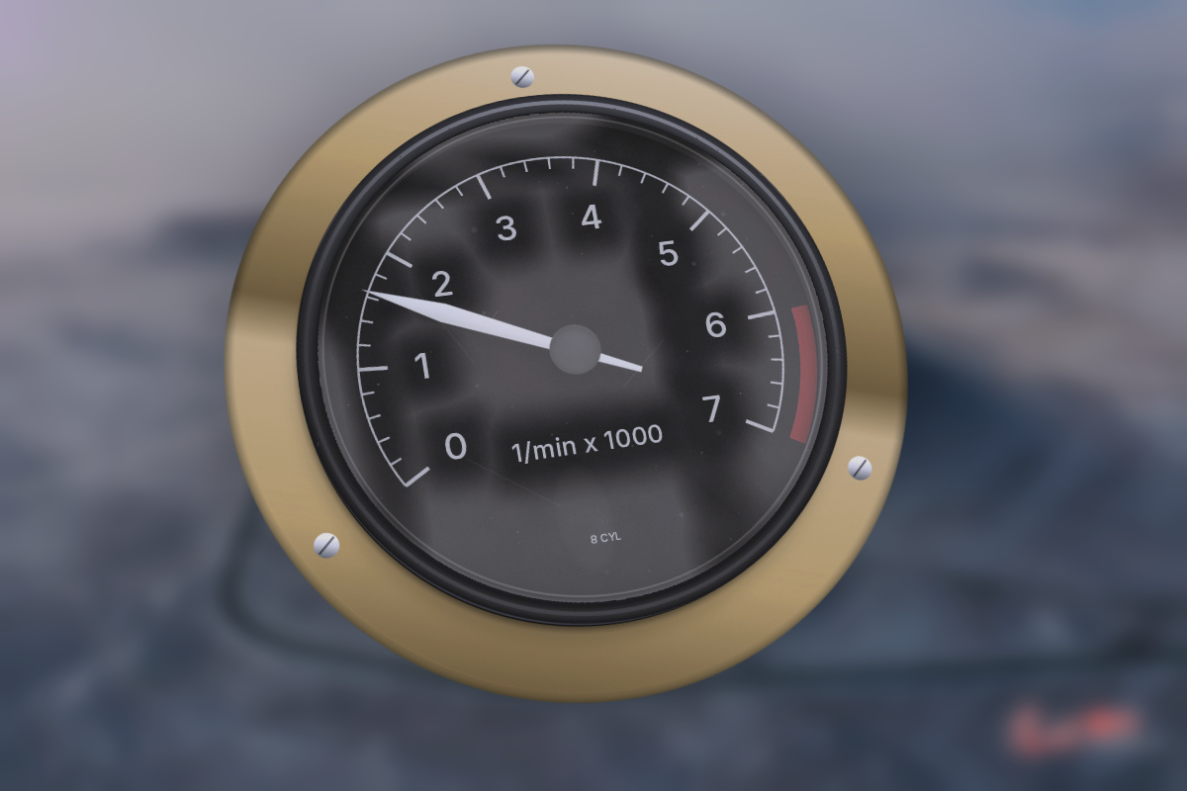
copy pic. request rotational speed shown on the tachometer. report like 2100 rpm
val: 1600 rpm
